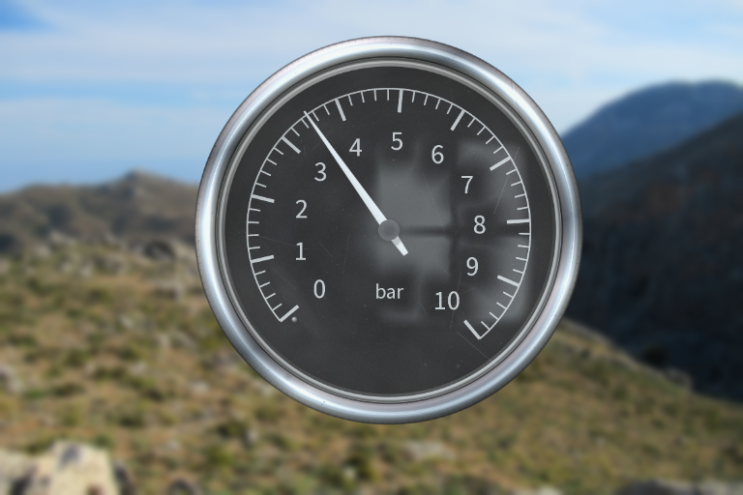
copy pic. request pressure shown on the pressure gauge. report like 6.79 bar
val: 3.5 bar
